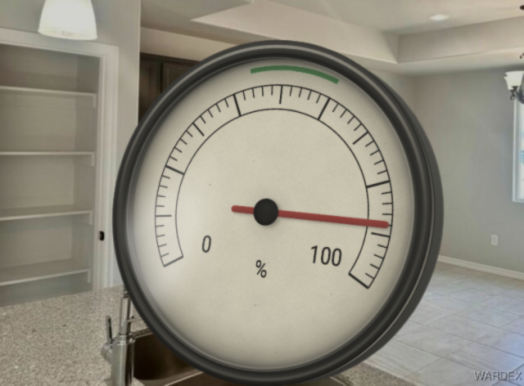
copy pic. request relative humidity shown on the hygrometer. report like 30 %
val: 88 %
